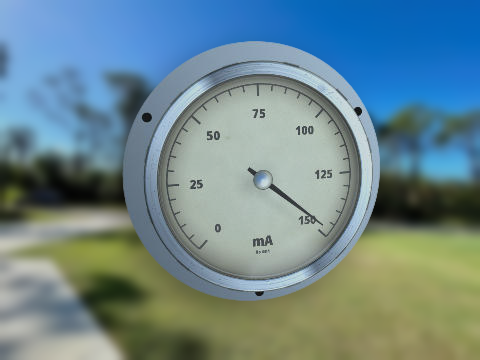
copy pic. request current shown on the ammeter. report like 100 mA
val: 147.5 mA
